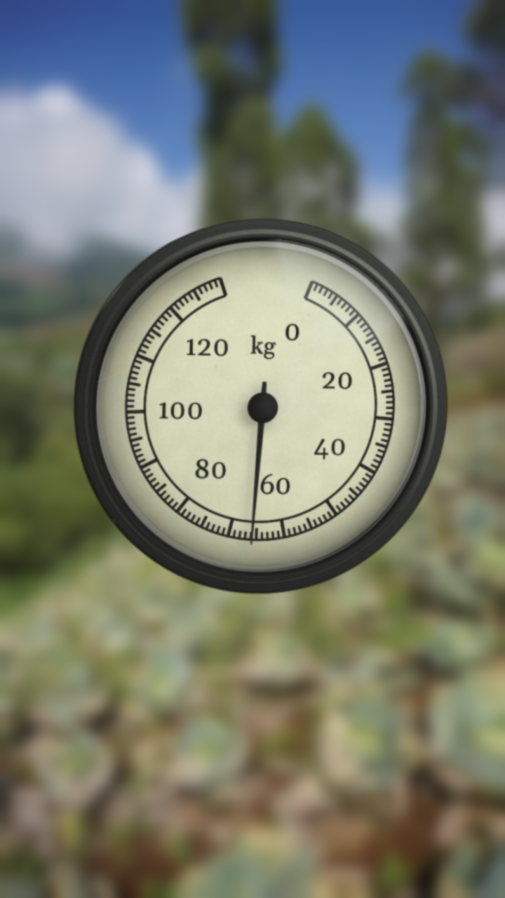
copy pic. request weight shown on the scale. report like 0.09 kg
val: 66 kg
